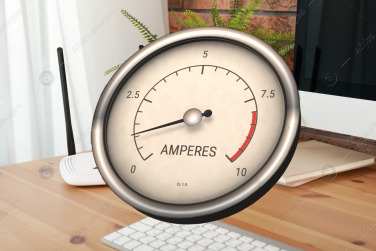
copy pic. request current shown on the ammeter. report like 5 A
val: 1 A
